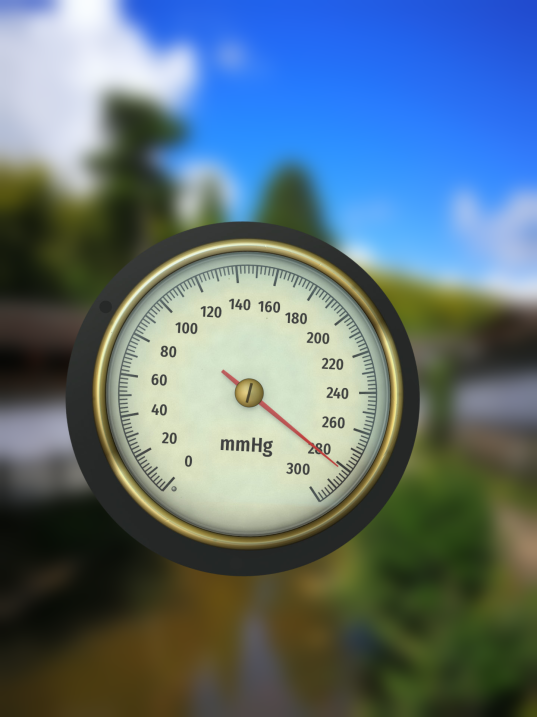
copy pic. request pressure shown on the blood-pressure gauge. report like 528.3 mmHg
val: 282 mmHg
